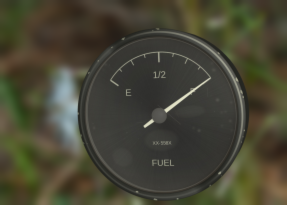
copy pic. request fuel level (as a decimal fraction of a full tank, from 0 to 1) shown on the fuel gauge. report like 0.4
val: 1
